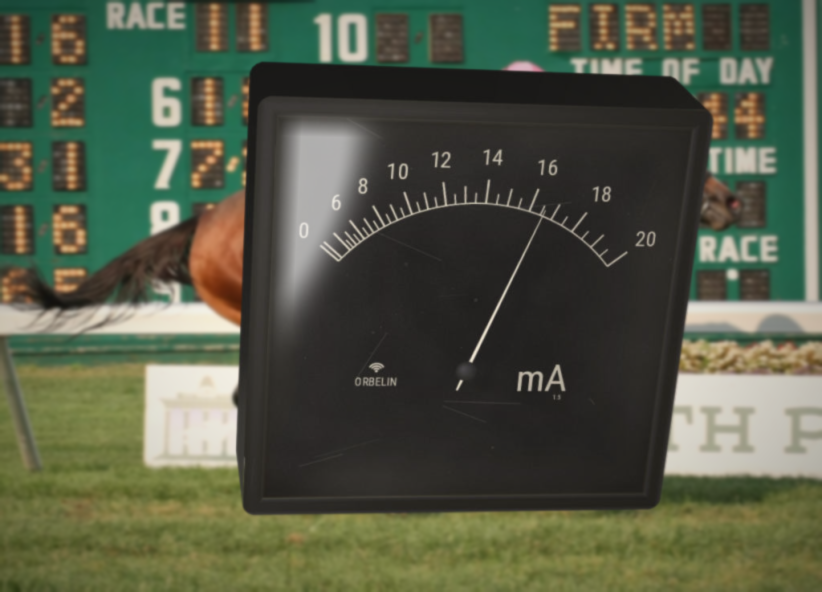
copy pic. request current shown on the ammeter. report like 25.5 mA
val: 16.5 mA
